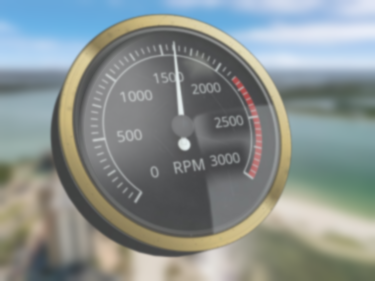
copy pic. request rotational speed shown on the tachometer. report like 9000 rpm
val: 1600 rpm
